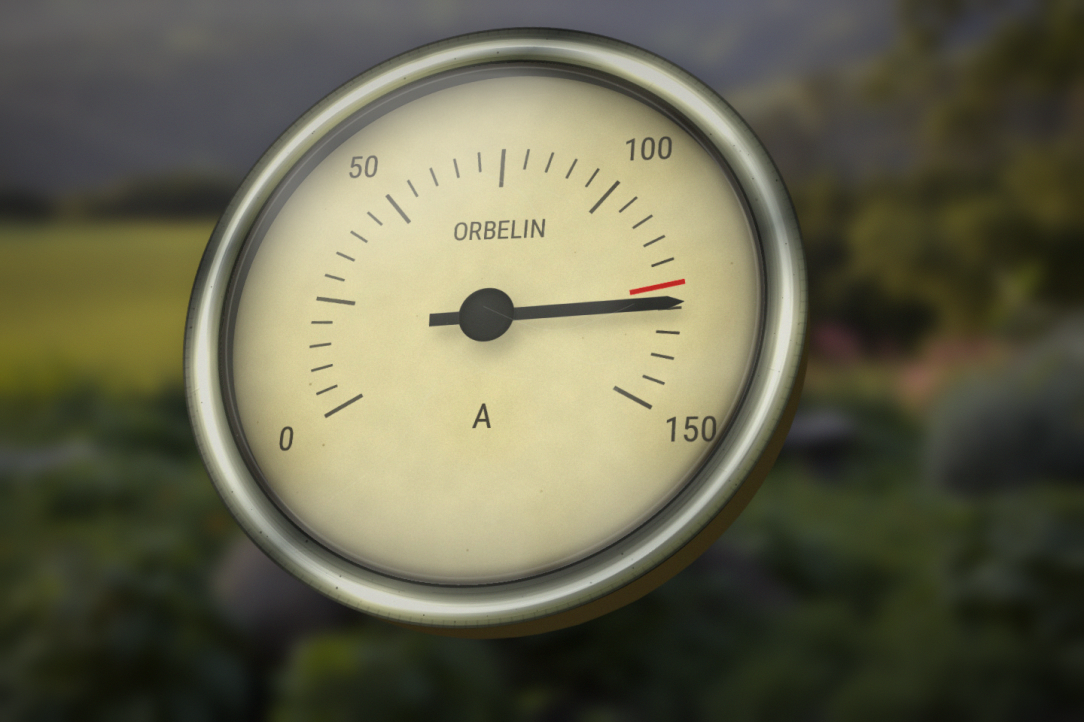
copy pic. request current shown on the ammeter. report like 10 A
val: 130 A
